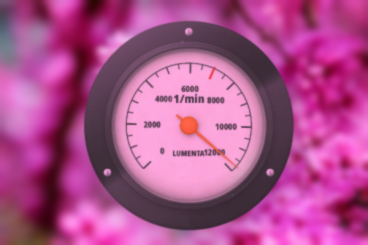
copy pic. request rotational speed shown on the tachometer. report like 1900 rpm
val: 11750 rpm
